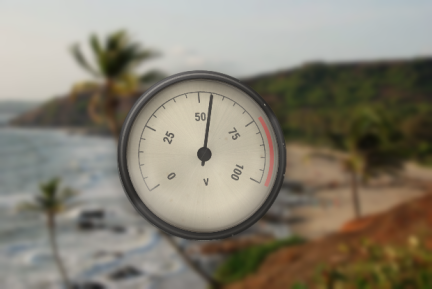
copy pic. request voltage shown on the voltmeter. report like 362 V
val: 55 V
